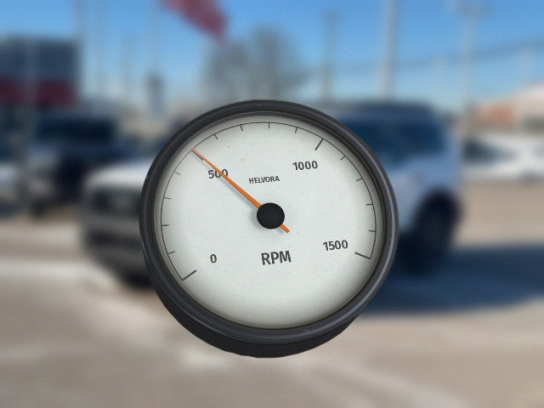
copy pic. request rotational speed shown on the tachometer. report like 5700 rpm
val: 500 rpm
